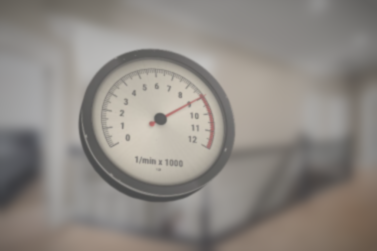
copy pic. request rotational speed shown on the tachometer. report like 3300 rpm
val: 9000 rpm
